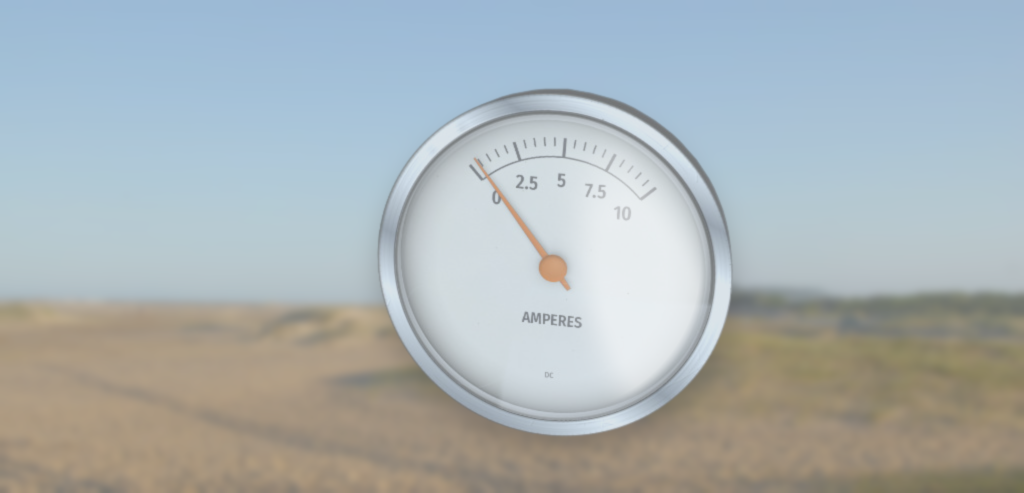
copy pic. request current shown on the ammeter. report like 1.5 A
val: 0.5 A
